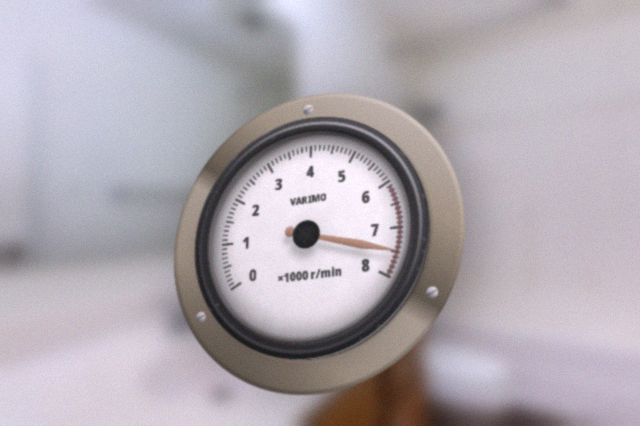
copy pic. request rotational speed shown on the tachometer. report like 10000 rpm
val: 7500 rpm
